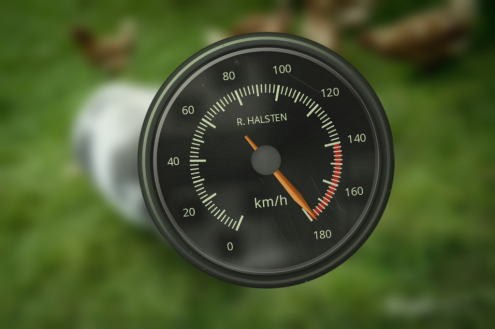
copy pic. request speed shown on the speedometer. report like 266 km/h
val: 178 km/h
